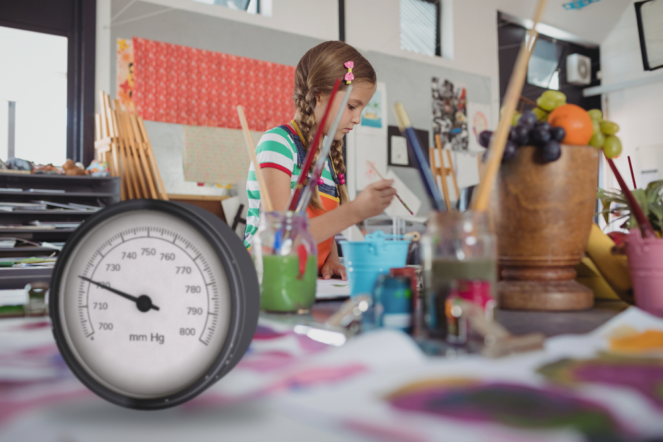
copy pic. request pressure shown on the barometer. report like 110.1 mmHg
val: 720 mmHg
